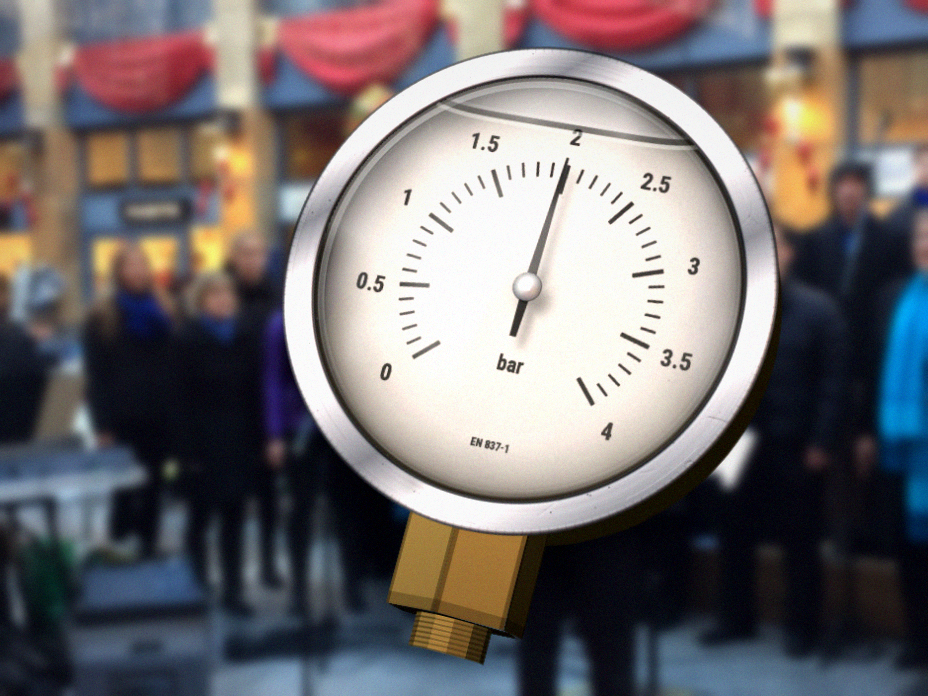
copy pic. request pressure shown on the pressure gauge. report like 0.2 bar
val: 2 bar
